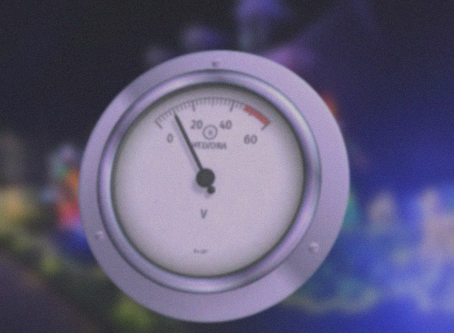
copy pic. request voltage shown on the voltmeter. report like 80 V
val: 10 V
